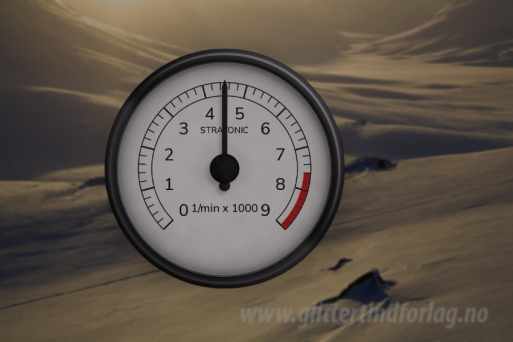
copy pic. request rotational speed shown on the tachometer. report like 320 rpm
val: 4500 rpm
